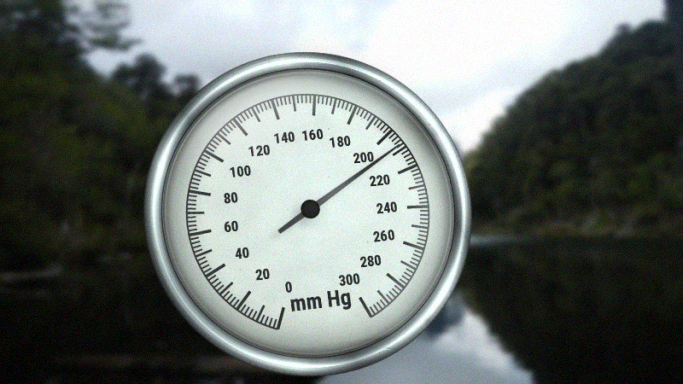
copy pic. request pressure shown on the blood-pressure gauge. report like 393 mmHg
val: 208 mmHg
